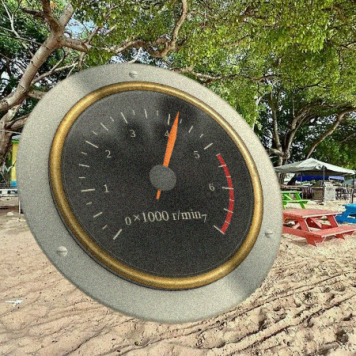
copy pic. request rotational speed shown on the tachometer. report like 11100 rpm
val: 4125 rpm
